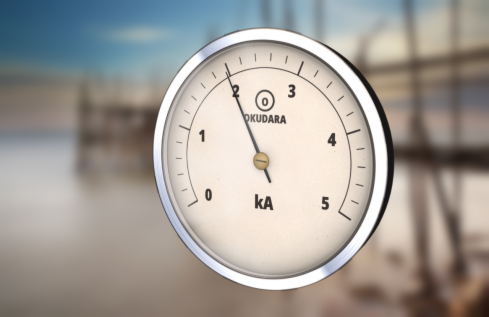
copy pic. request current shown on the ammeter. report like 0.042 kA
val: 2 kA
